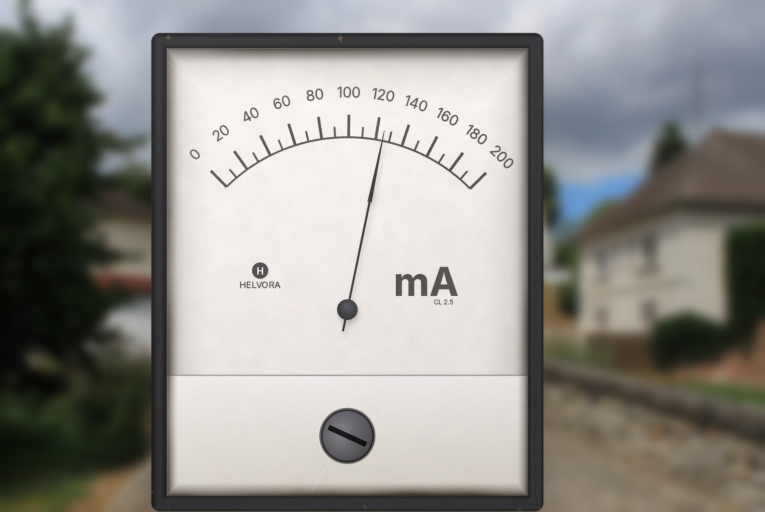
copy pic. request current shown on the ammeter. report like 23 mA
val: 125 mA
